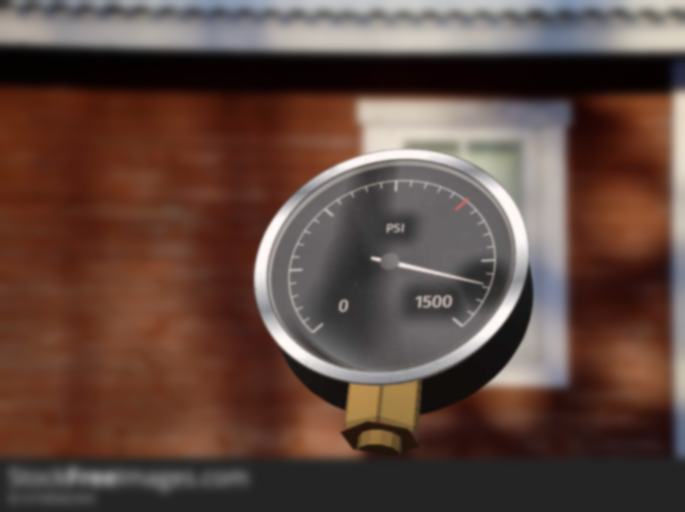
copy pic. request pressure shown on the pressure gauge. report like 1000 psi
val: 1350 psi
